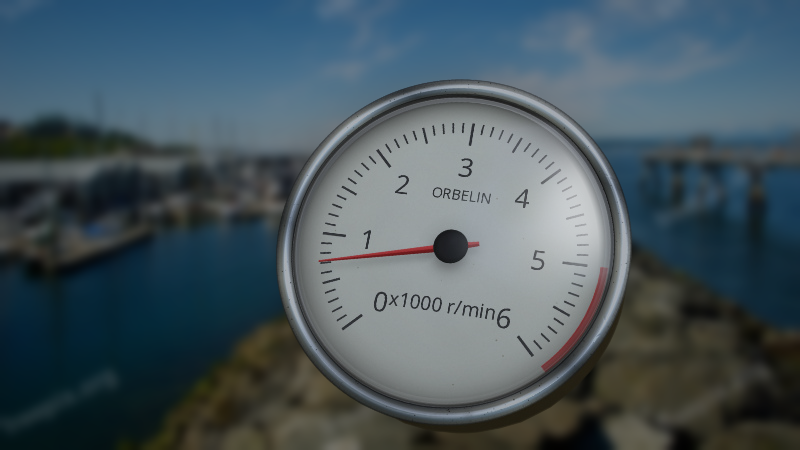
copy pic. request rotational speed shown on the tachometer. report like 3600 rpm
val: 700 rpm
